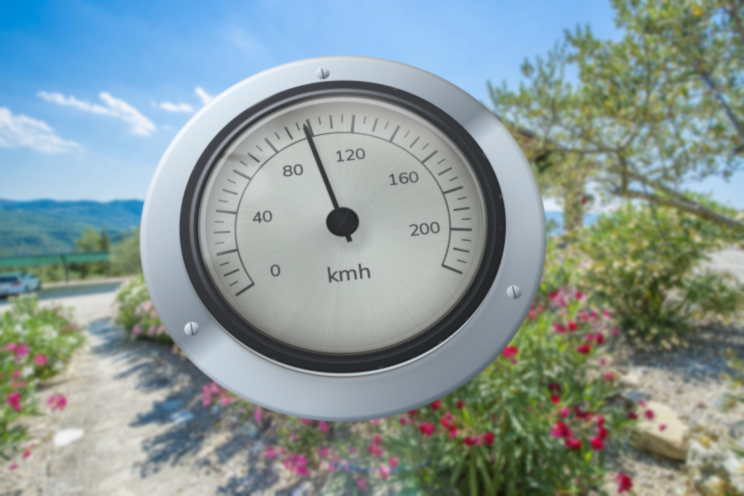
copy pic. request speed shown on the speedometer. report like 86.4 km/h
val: 97.5 km/h
